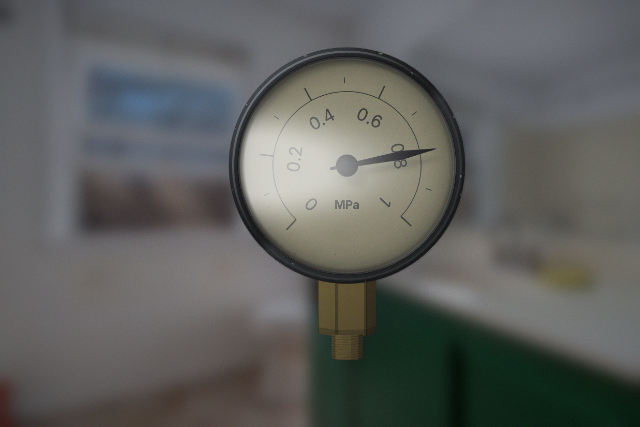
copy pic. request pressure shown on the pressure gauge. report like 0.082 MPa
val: 0.8 MPa
